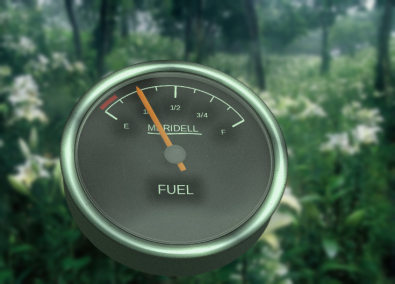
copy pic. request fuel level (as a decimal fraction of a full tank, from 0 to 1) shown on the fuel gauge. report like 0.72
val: 0.25
